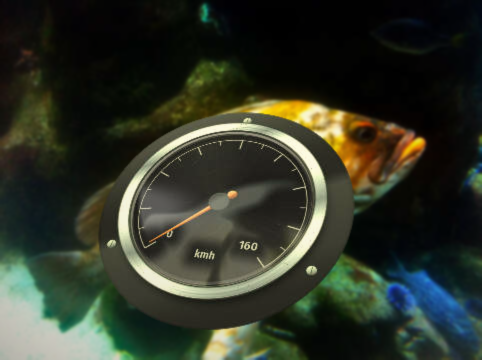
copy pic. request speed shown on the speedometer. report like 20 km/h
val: 0 km/h
